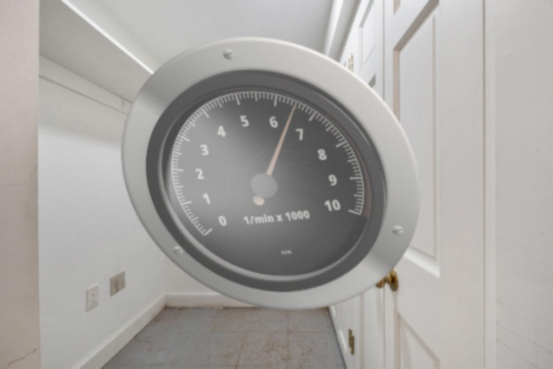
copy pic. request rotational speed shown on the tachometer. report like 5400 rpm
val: 6500 rpm
